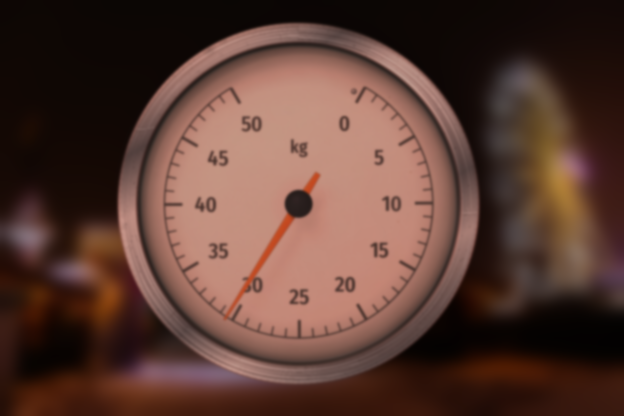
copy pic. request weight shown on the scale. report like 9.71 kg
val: 30.5 kg
